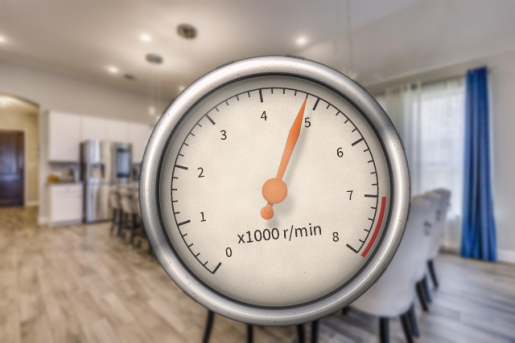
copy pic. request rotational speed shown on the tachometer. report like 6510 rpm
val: 4800 rpm
